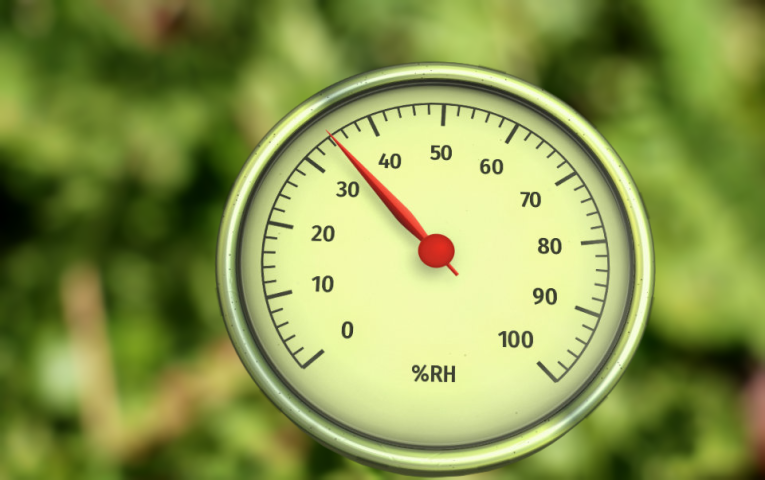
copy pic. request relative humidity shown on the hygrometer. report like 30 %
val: 34 %
